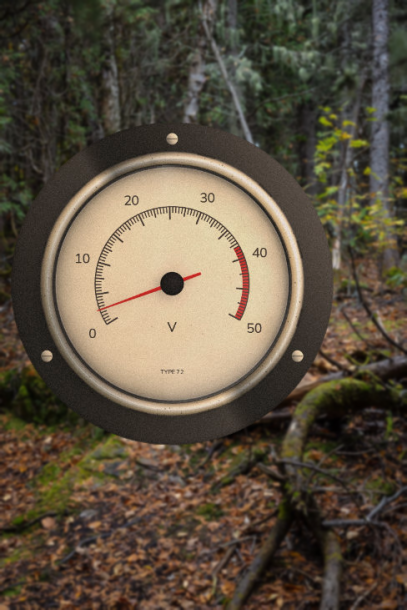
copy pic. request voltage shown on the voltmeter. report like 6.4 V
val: 2.5 V
